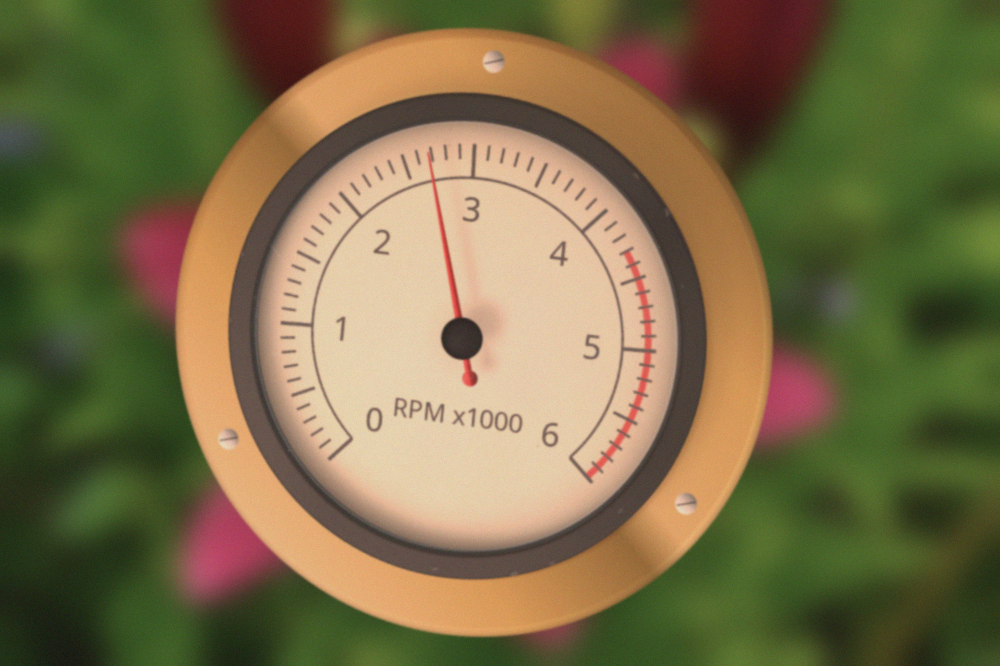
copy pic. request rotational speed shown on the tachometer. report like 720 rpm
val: 2700 rpm
